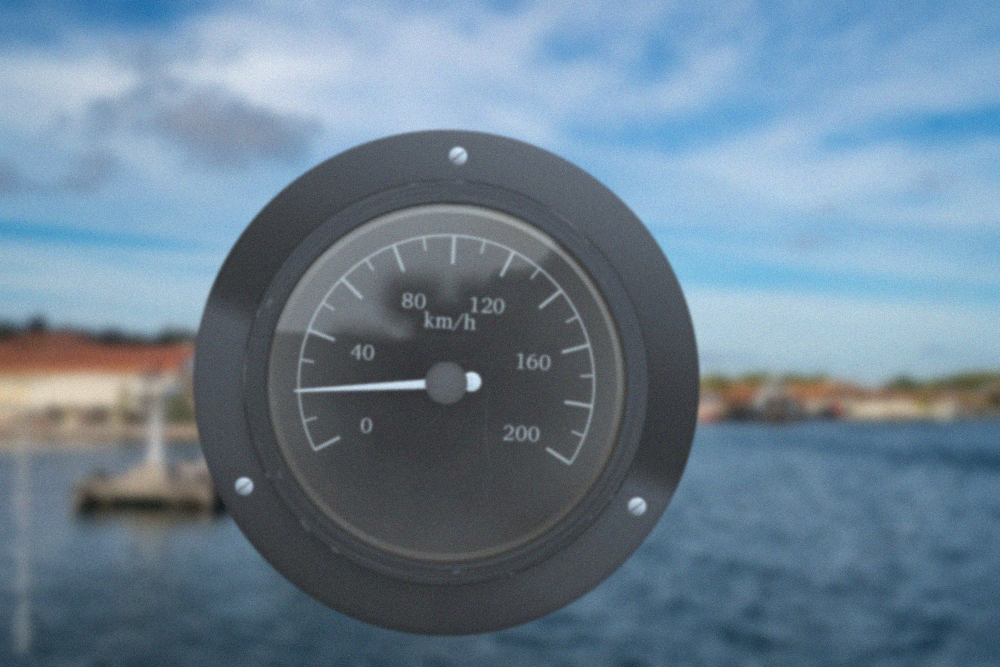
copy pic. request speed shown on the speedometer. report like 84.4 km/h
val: 20 km/h
